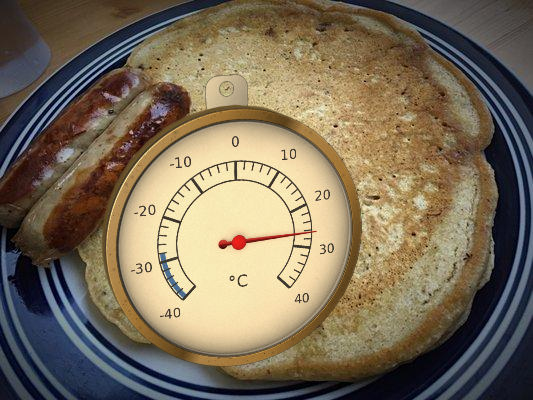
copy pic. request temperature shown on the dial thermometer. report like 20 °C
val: 26 °C
